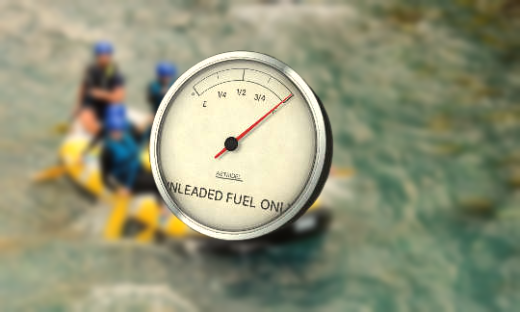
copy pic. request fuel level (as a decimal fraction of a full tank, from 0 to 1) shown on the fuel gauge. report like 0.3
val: 1
